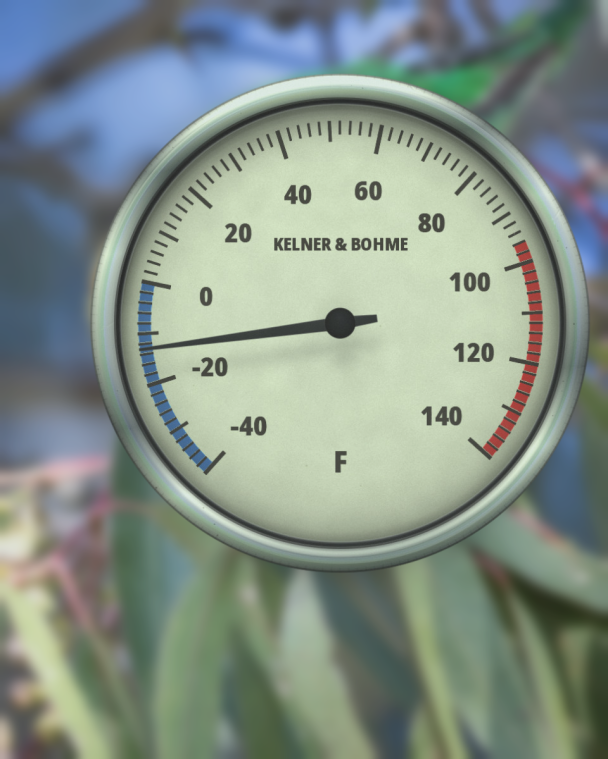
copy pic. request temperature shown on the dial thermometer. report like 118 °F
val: -13 °F
